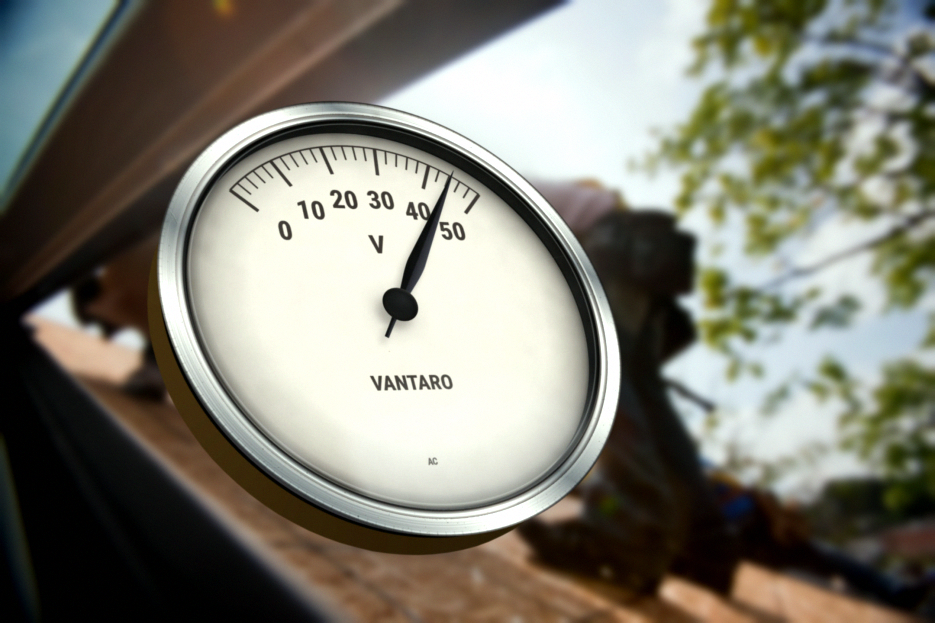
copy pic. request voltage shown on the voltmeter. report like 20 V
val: 44 V
